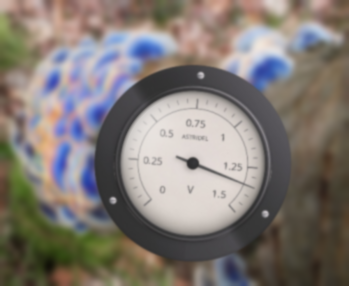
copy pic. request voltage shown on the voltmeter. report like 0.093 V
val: 1.35 V
